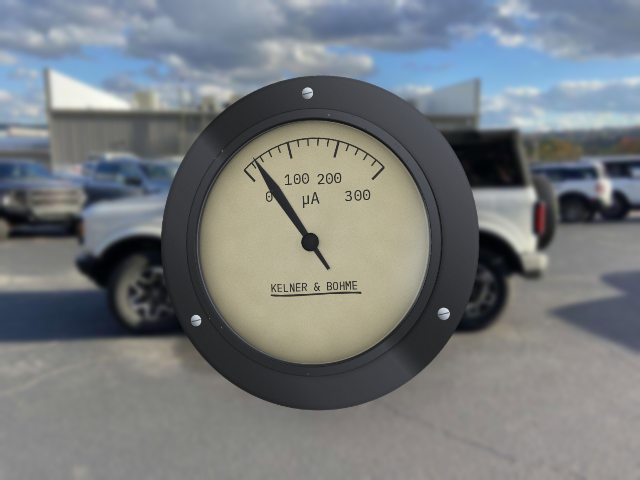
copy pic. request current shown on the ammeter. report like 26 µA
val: 30 µA
